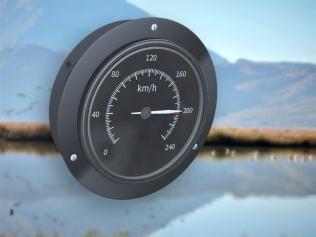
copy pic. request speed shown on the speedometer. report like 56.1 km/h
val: 200 km/h
